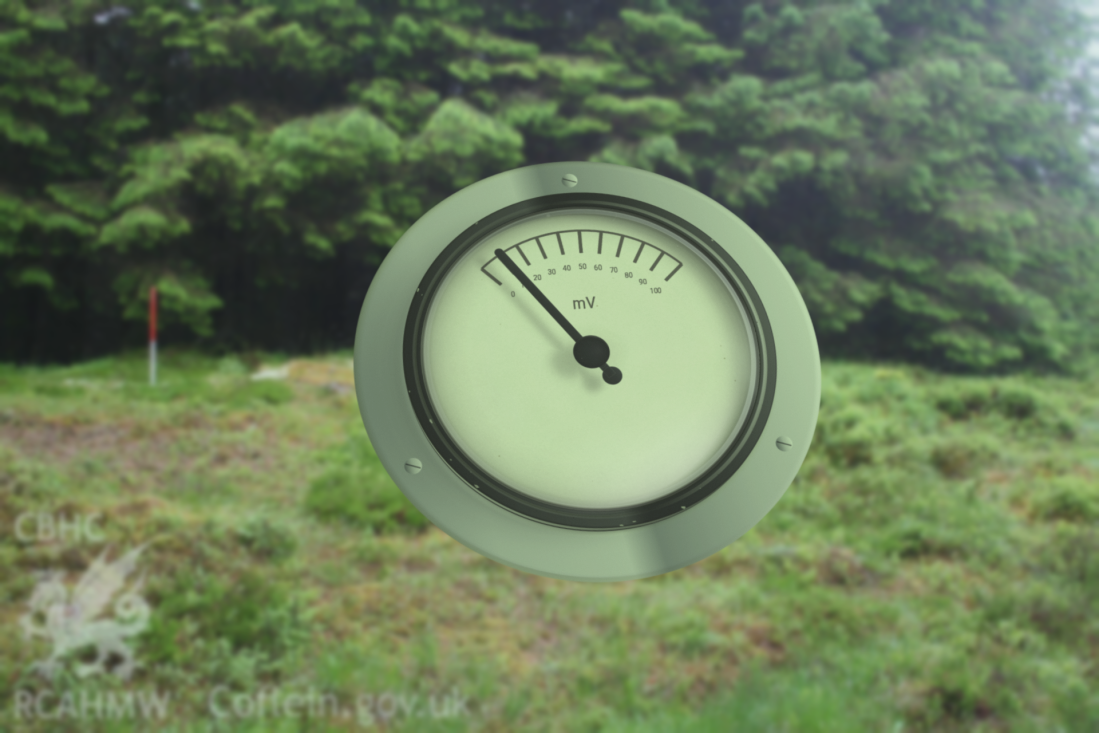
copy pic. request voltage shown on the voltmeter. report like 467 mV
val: 10 mV
